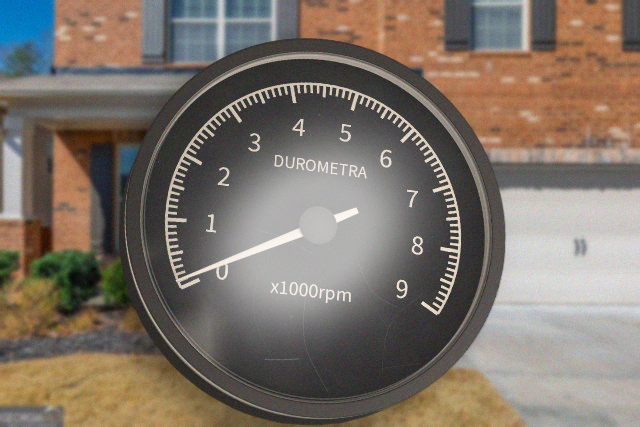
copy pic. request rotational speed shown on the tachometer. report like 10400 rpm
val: 100 rpm
